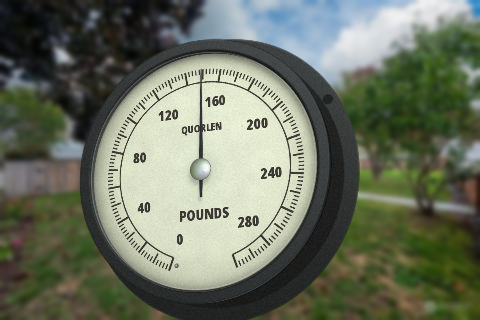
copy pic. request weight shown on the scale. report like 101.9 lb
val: 150 lb
